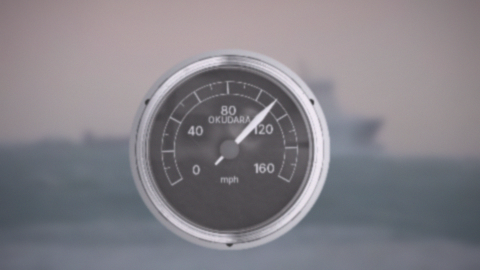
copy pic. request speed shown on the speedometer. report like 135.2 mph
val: 110 mph
